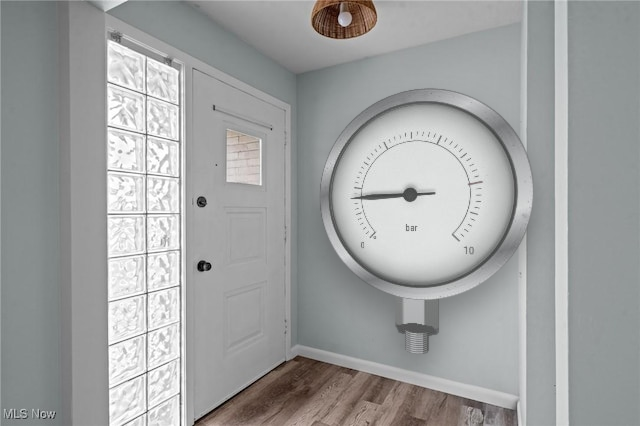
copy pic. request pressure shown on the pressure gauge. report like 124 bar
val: 1.6 bar
